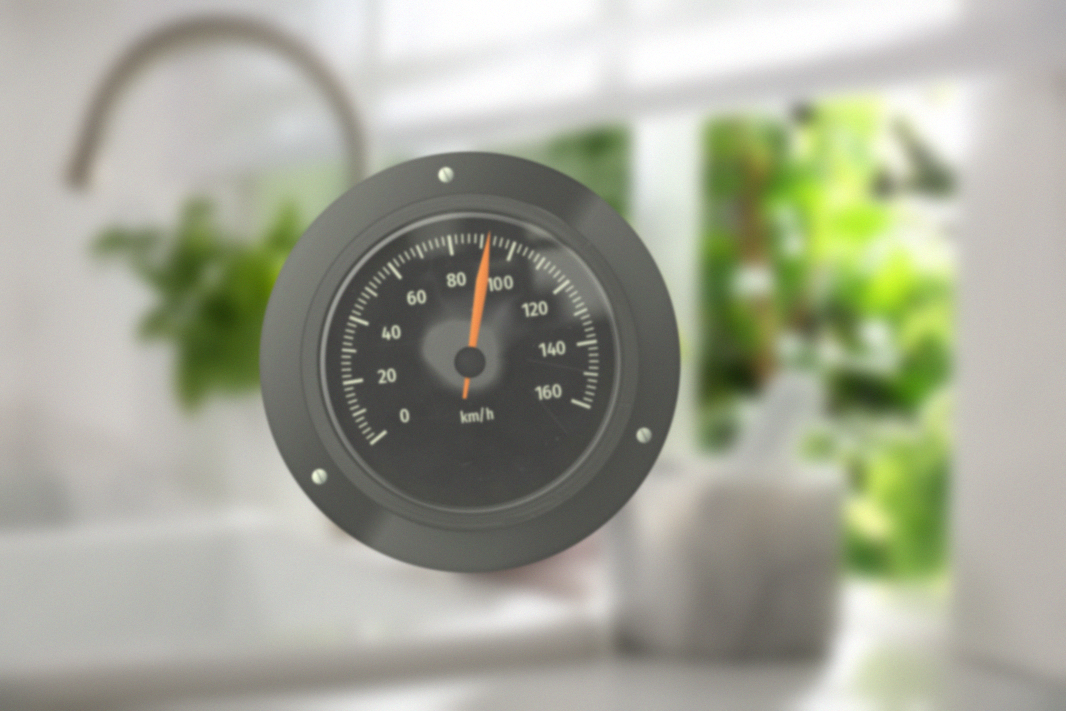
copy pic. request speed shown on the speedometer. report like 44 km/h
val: 92 km/h
